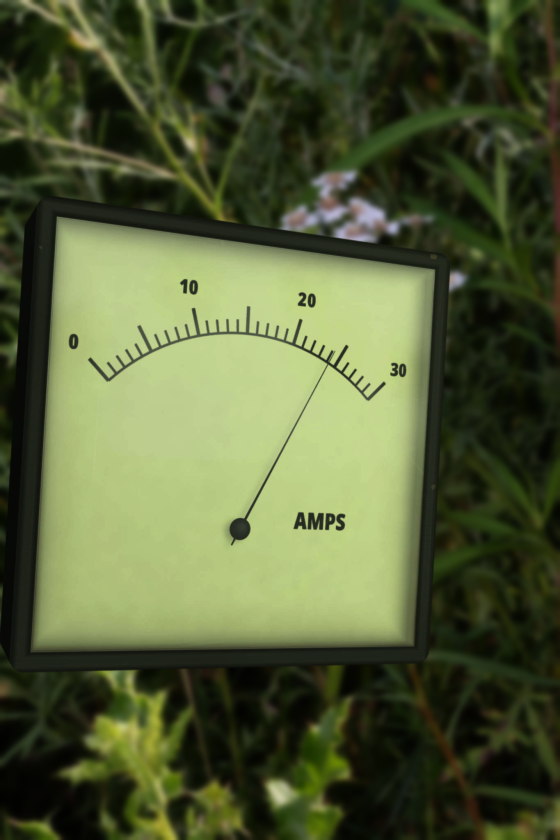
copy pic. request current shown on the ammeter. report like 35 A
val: 24 A
